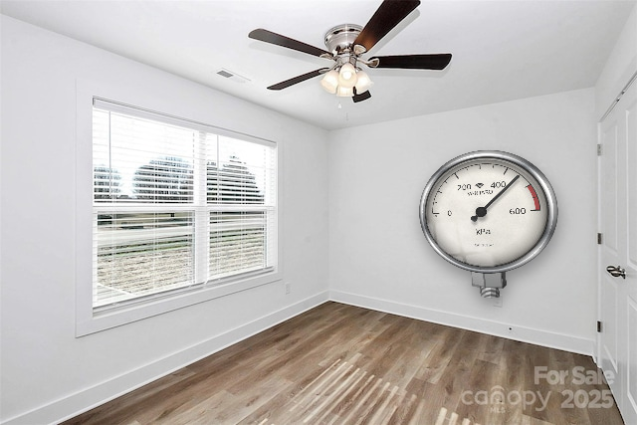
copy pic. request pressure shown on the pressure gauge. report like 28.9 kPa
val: 450 kPa
